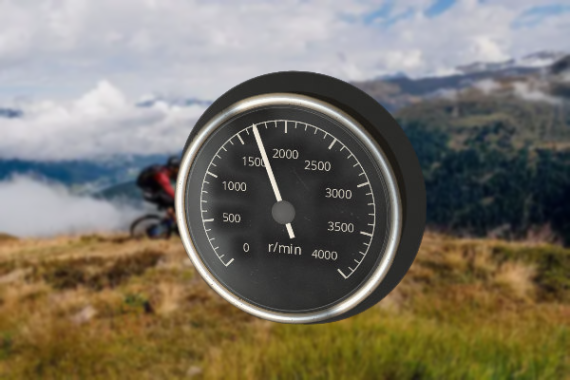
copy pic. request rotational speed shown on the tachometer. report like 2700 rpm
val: 1700 rpm
